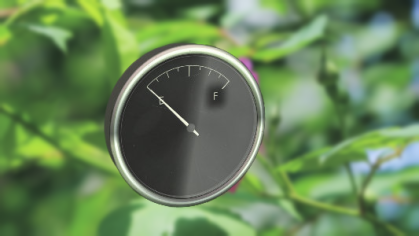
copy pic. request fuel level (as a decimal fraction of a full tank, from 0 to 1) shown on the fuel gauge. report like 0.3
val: 0
